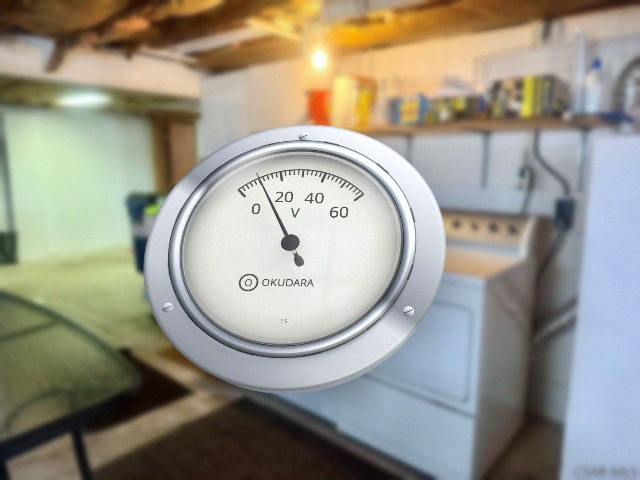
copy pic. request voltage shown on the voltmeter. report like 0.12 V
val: 10 V
